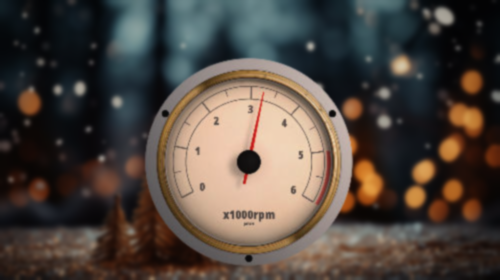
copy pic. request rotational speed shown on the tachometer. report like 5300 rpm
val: 3250 rpm
